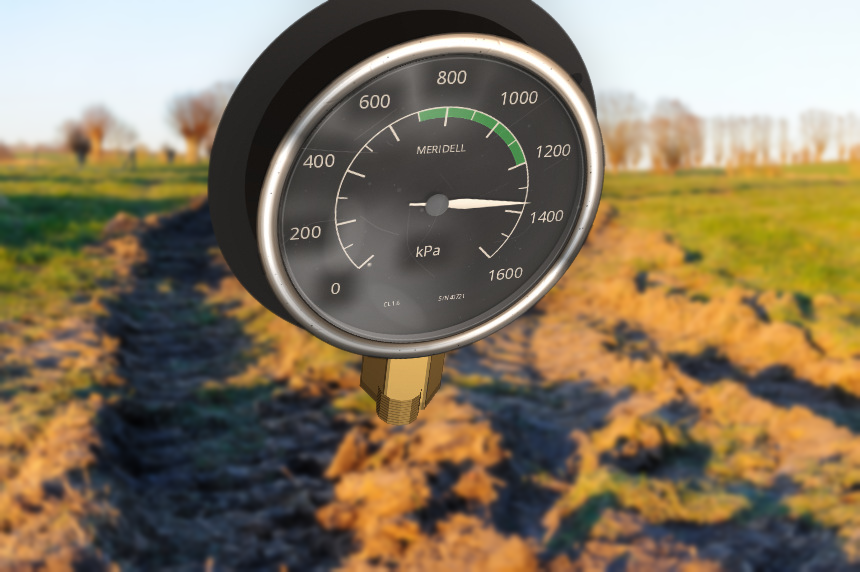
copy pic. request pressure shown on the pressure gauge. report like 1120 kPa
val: 1350 kPa
